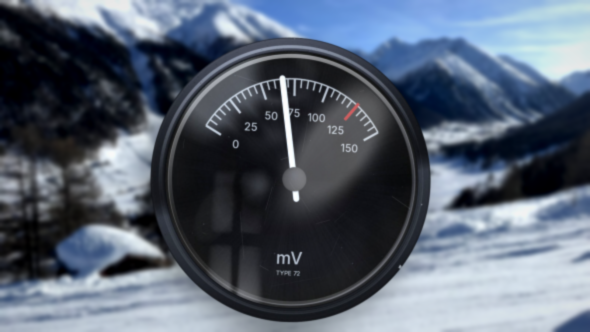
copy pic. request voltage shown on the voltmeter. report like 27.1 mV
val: 65 mV
